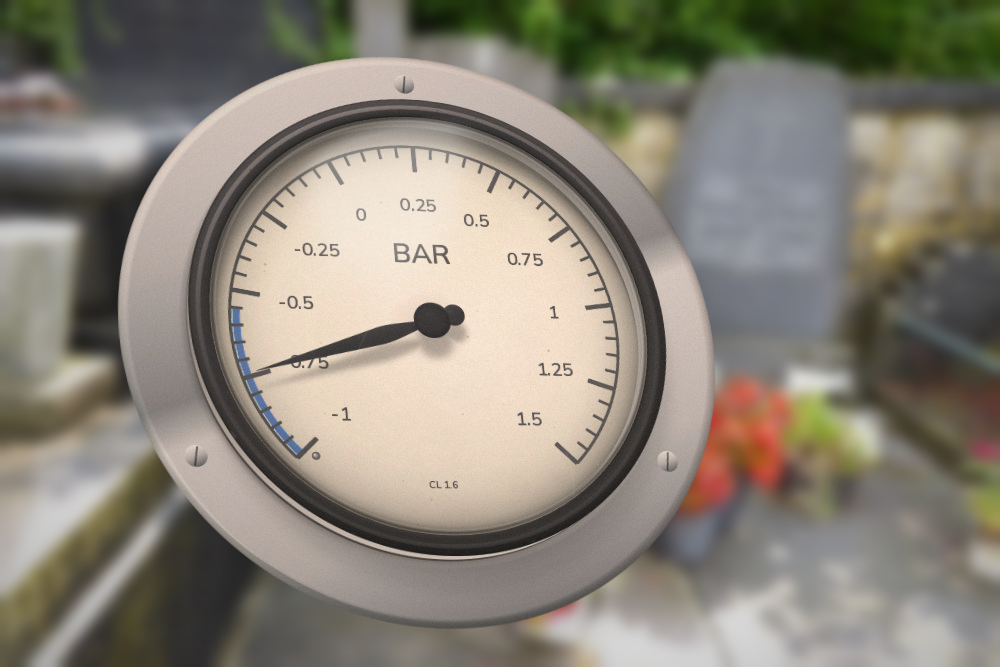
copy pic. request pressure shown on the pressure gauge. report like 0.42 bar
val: -0.75 bar
